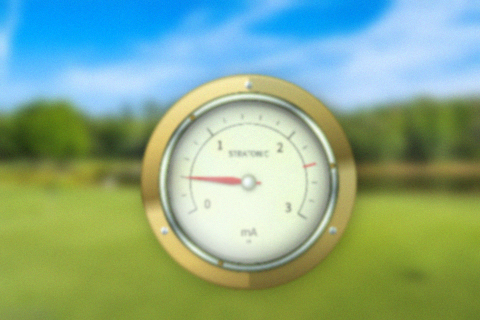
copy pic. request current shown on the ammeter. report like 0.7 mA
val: 0.4 mA
